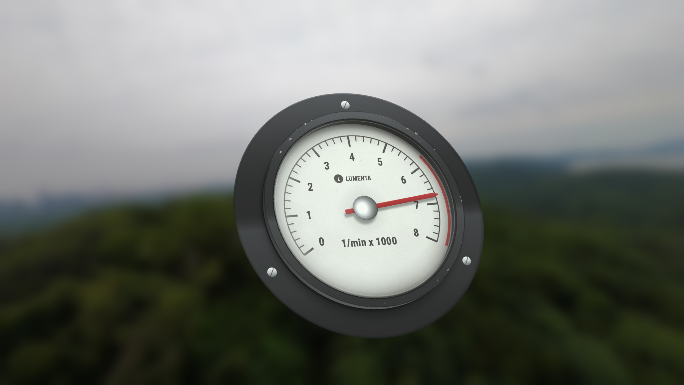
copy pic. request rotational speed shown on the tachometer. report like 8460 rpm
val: 6800 rpm
